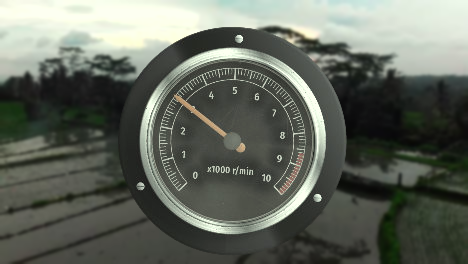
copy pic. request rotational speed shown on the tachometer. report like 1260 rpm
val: 3000 rpm
